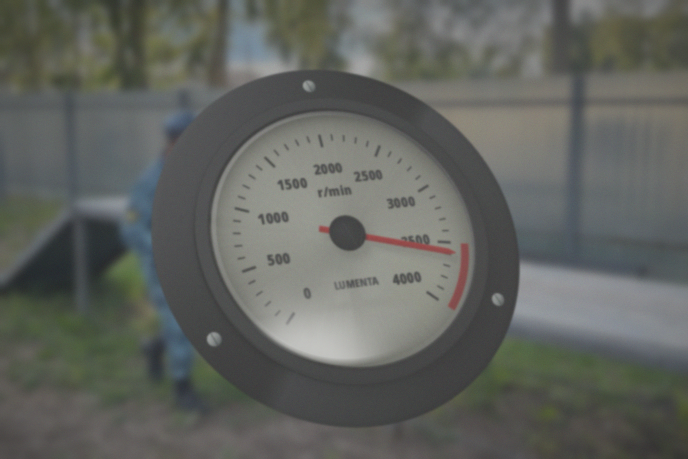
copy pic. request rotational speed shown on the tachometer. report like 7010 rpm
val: 3600 rpm
